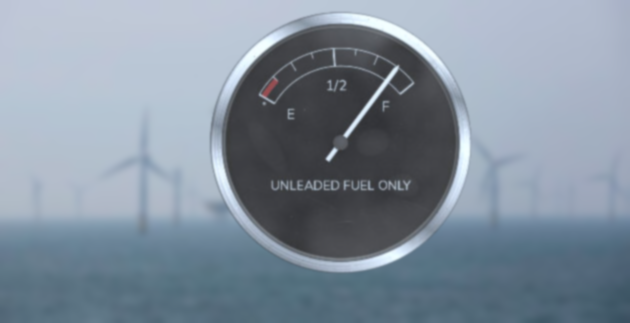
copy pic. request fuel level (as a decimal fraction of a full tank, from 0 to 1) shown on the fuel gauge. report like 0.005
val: 0.875
